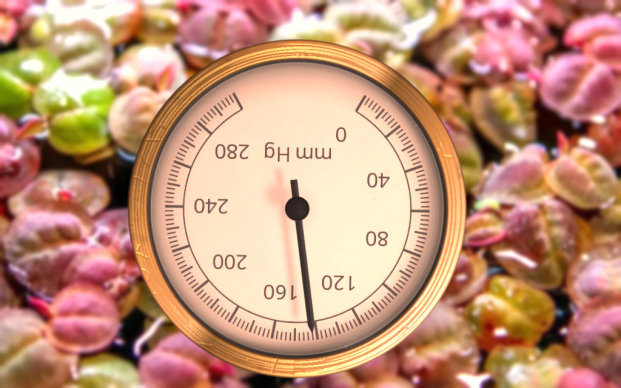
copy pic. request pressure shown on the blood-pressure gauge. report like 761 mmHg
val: 142 mmHg
